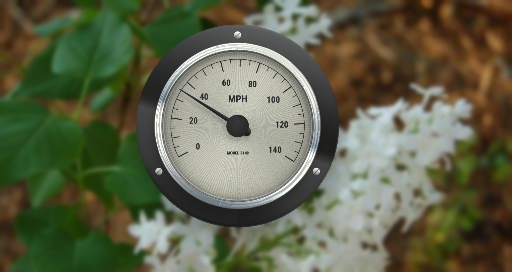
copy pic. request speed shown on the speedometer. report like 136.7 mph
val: 35 mph
